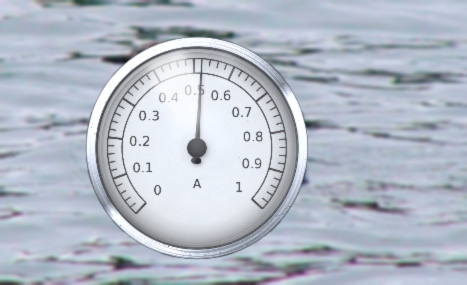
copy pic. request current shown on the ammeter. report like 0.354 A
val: 0.52 A
